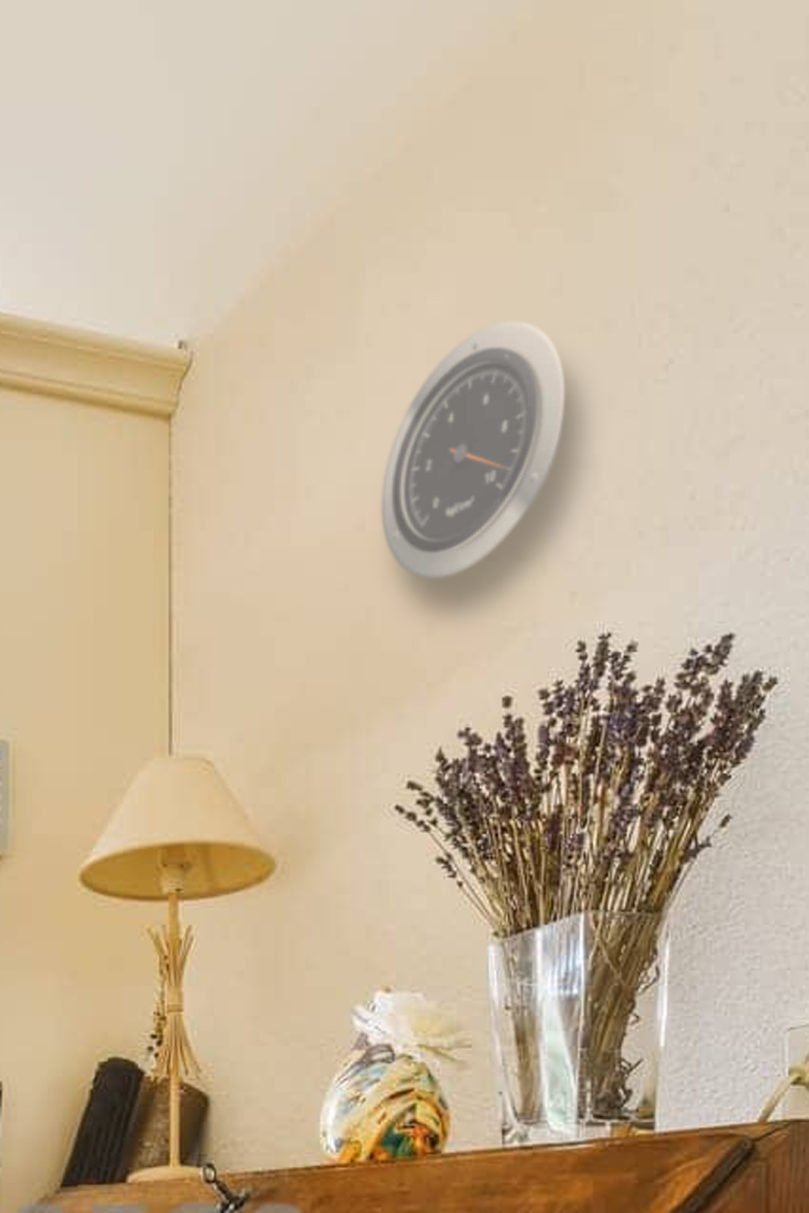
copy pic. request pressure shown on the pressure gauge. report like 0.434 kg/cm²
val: 9.5 kg/cm²
